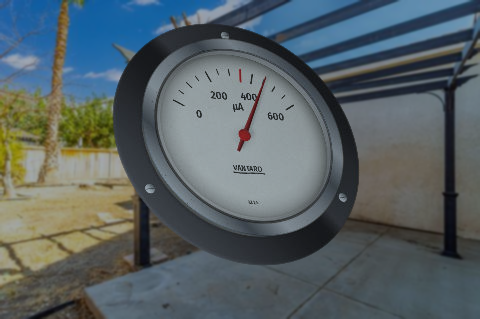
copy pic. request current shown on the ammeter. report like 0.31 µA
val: 450 µA
